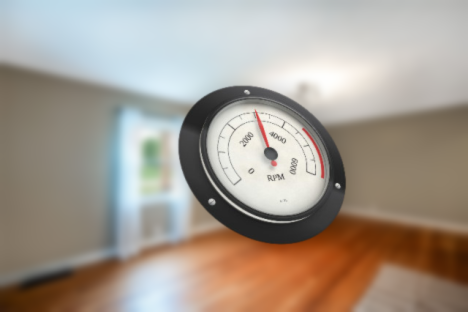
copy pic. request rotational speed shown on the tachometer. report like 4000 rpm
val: 3000 rpm
